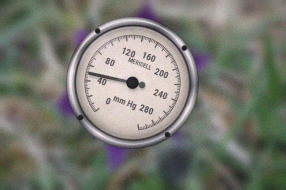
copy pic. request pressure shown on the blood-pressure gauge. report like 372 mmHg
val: 50 mmHg
